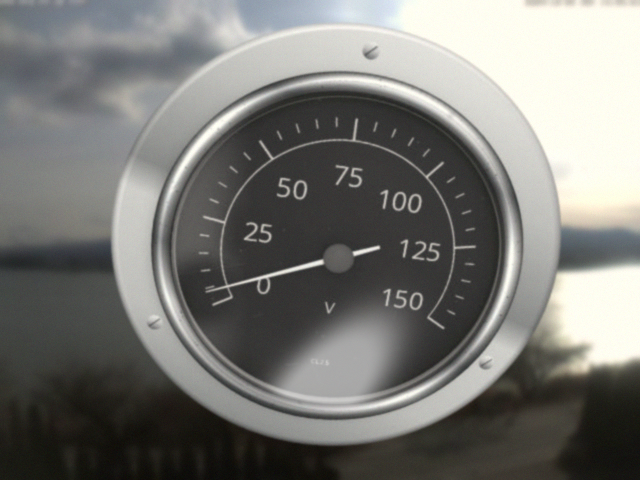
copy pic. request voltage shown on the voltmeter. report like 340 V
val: 5 V
